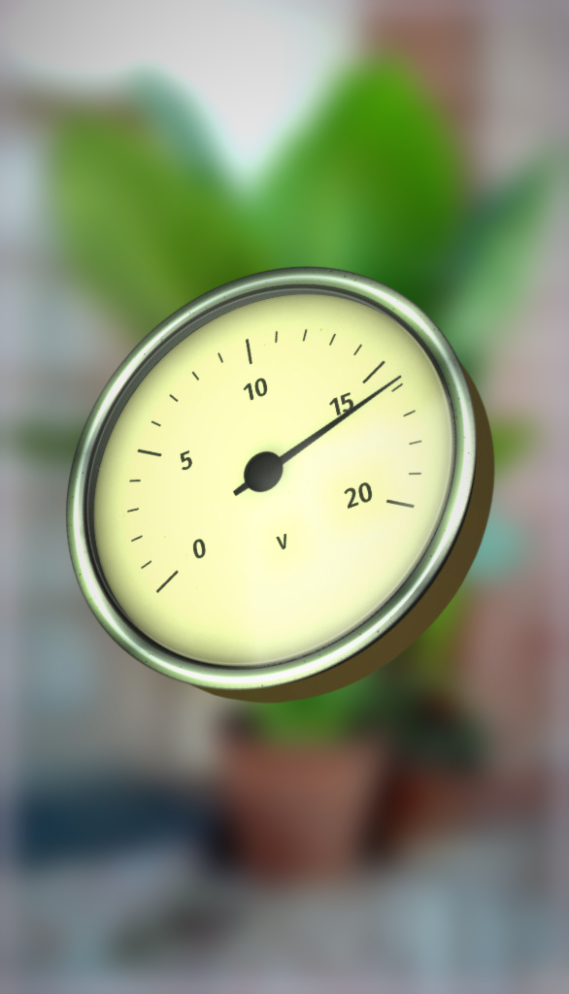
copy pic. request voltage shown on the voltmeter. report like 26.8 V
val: 16 V
